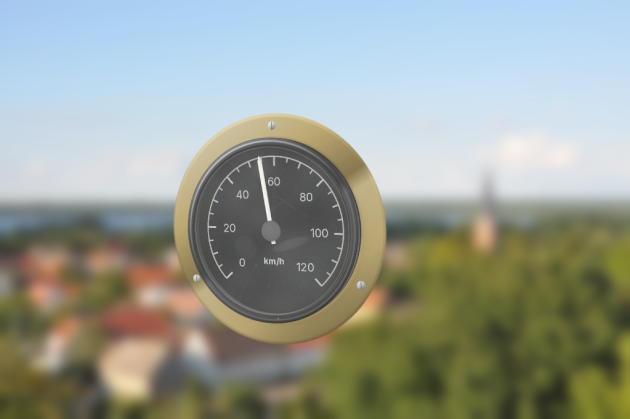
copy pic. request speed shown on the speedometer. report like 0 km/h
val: 55 km/h
